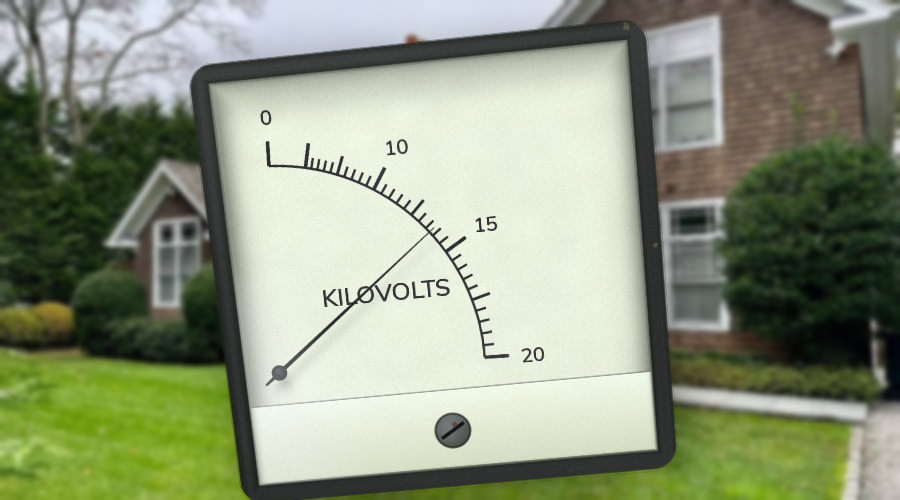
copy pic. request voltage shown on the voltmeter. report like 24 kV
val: 13.75 kV
